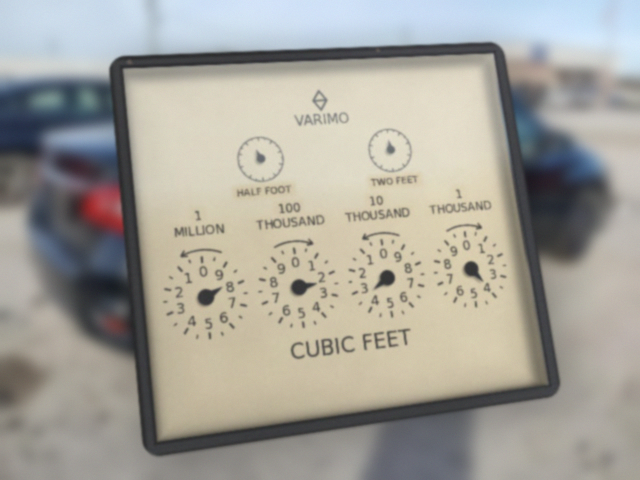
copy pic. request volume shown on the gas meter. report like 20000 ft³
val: 823400 ft³
